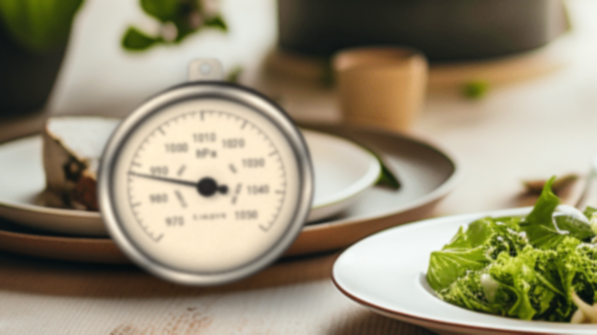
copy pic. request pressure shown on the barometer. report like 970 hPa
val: 988 hPa
